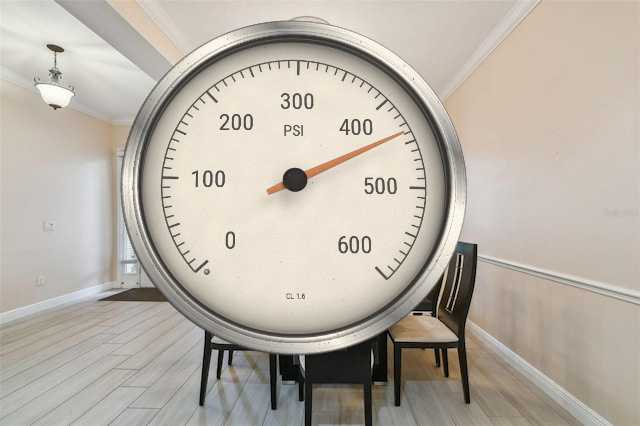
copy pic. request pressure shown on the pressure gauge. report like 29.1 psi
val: 440 psi
